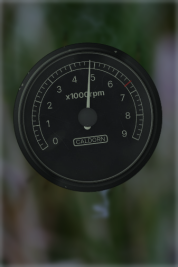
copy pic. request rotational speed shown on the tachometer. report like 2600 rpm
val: 4800 rpm
